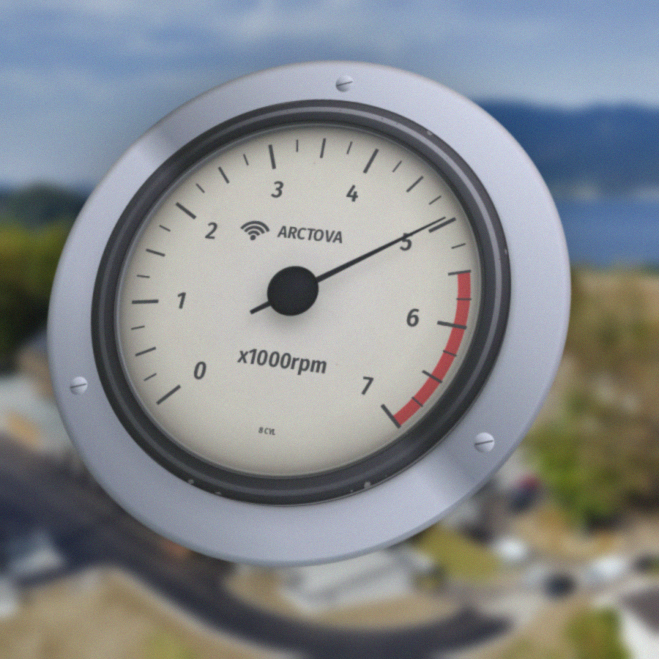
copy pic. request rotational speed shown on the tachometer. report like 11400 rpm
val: 5000 rpm
